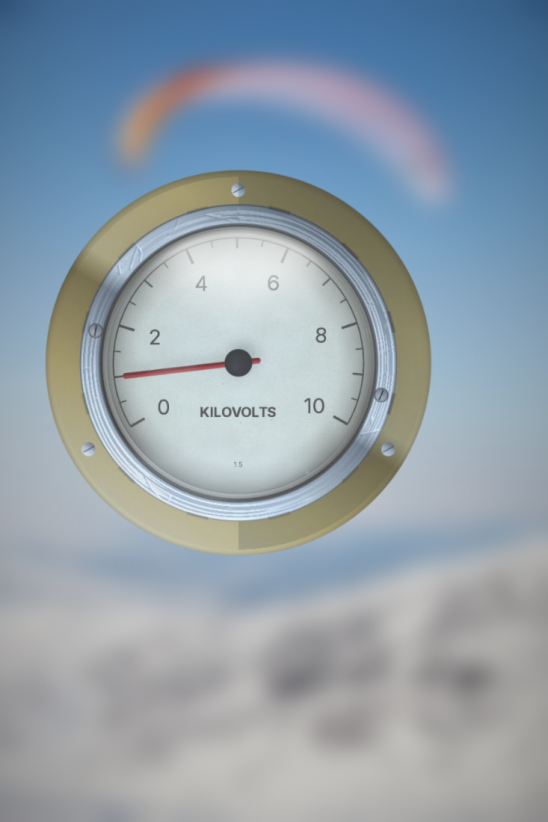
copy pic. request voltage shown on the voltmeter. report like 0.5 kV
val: 1 kV
